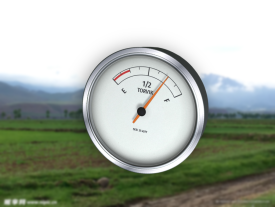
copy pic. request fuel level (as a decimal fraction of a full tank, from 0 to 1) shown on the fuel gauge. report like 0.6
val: 0.75
